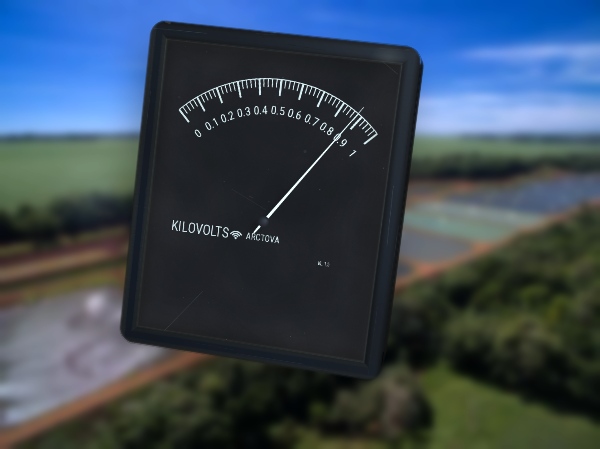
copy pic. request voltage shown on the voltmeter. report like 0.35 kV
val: 0.88 kV
